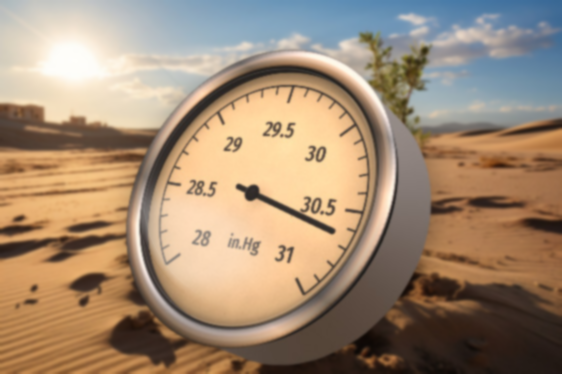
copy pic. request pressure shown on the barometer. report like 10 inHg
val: 30.65 inHg
